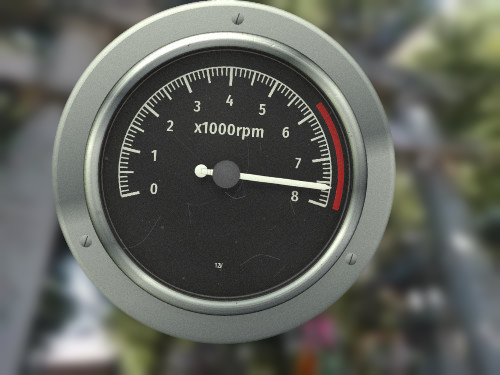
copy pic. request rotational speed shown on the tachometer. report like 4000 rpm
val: 7600 rpm
